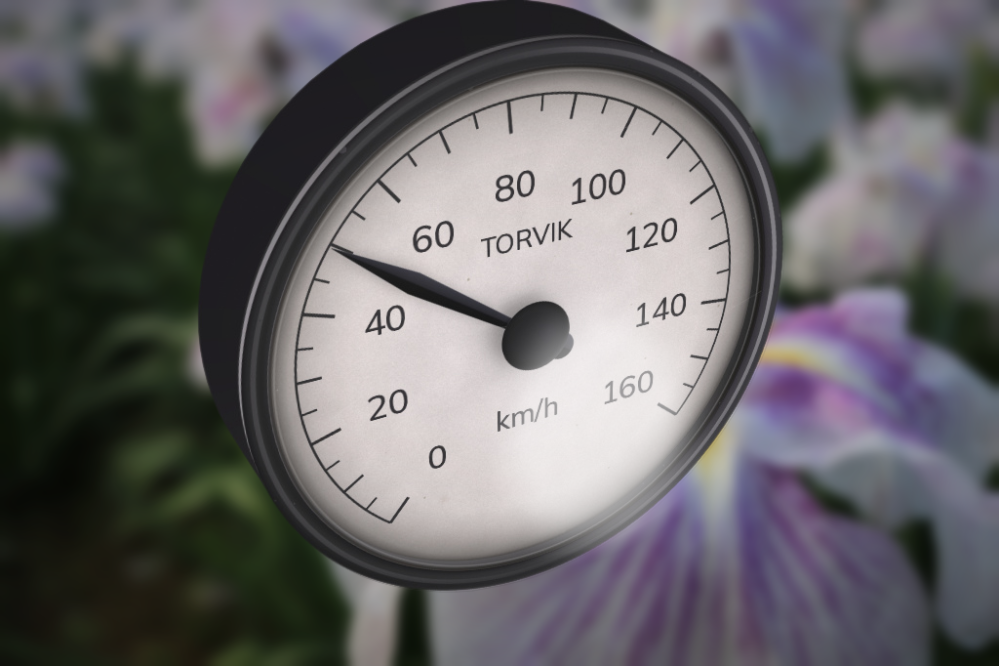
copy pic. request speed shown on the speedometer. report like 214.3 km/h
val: 50 km/h
